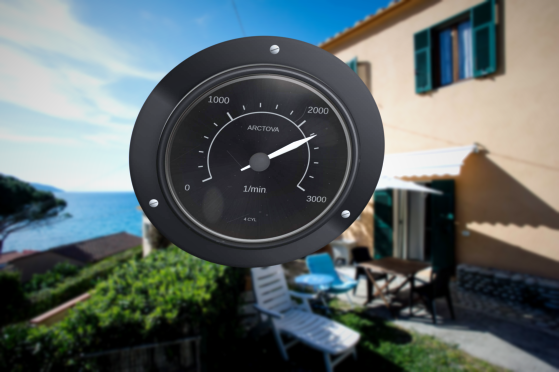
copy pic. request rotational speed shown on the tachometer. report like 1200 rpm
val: 2200 rpm
